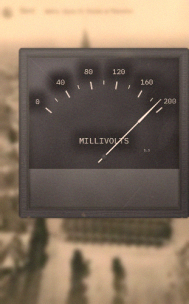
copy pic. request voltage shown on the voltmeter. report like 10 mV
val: 190 mV
